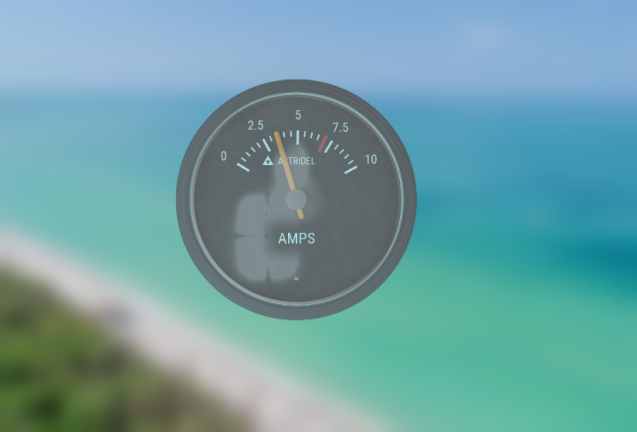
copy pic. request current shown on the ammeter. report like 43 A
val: 3.5 A
